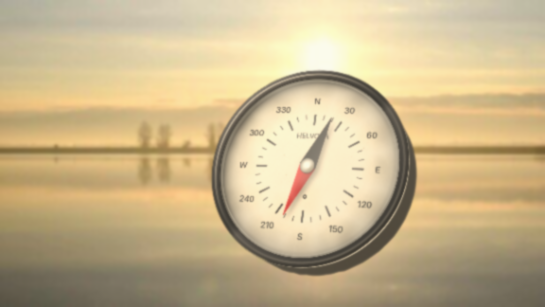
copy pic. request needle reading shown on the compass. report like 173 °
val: 200 °
